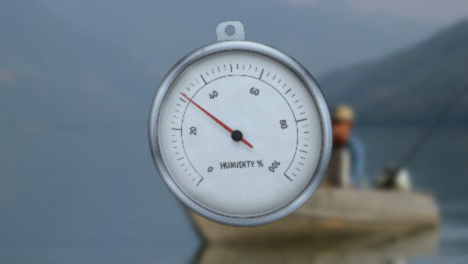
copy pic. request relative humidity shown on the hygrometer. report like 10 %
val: 32 %
